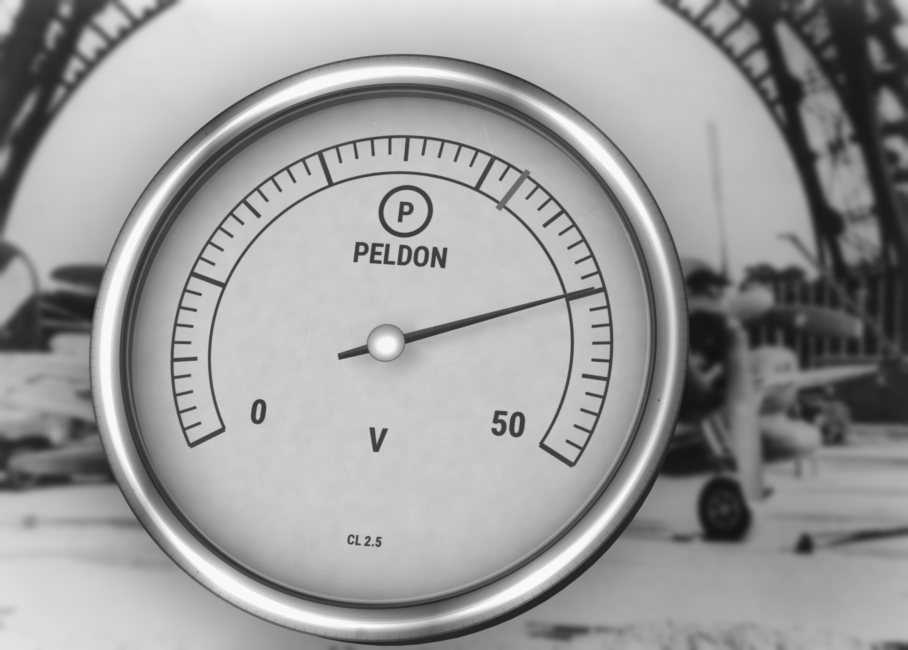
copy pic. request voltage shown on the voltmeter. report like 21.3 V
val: 40 V
